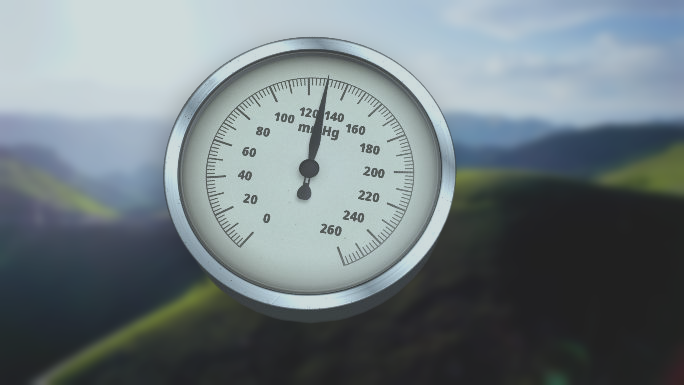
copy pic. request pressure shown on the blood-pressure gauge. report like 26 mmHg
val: 130 mmHg
